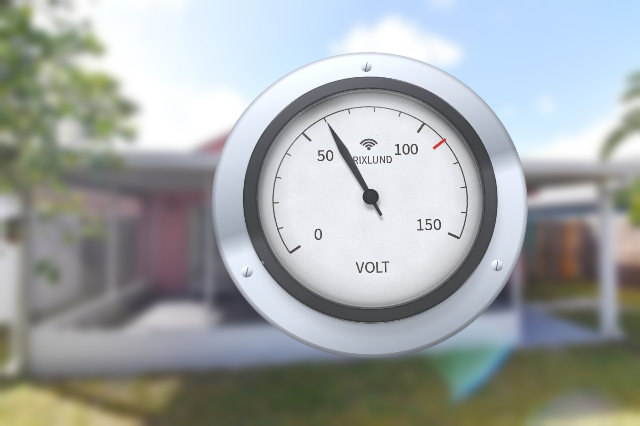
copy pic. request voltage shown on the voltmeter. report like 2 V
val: 60 V
